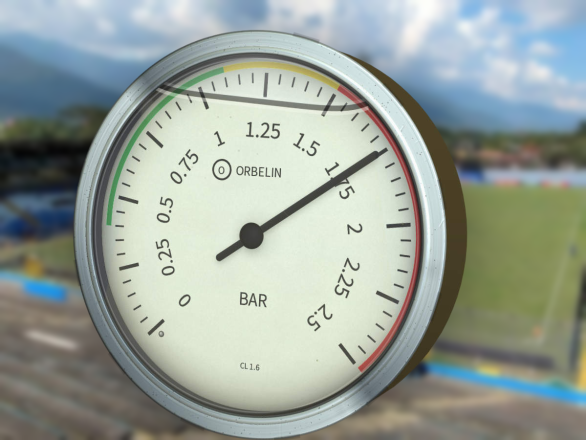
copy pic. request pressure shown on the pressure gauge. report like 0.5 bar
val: 1.75 bar
